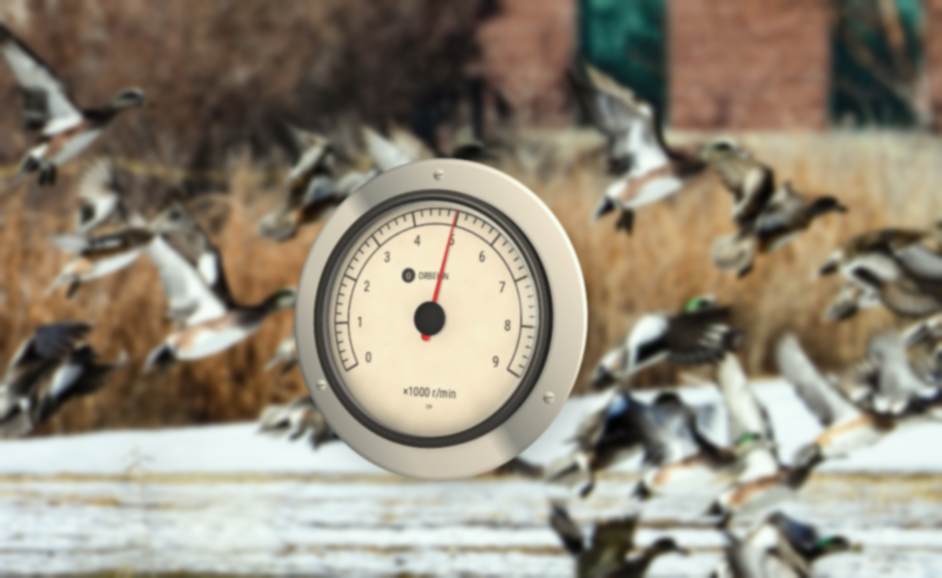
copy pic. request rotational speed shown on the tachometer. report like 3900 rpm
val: 5000 rpm
